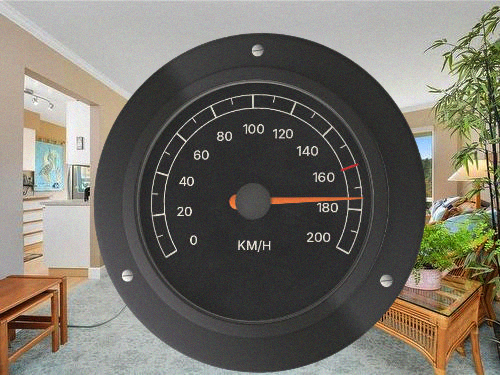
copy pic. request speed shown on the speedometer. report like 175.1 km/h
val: 175 km/h
